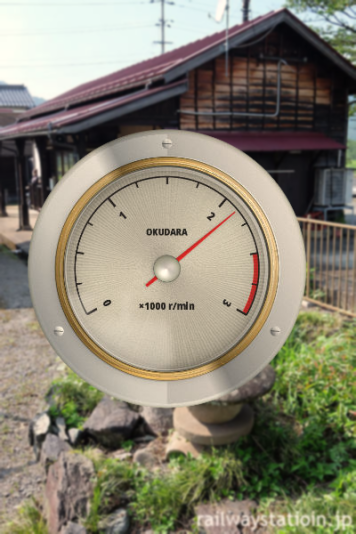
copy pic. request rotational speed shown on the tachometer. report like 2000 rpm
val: 2125 rpm
